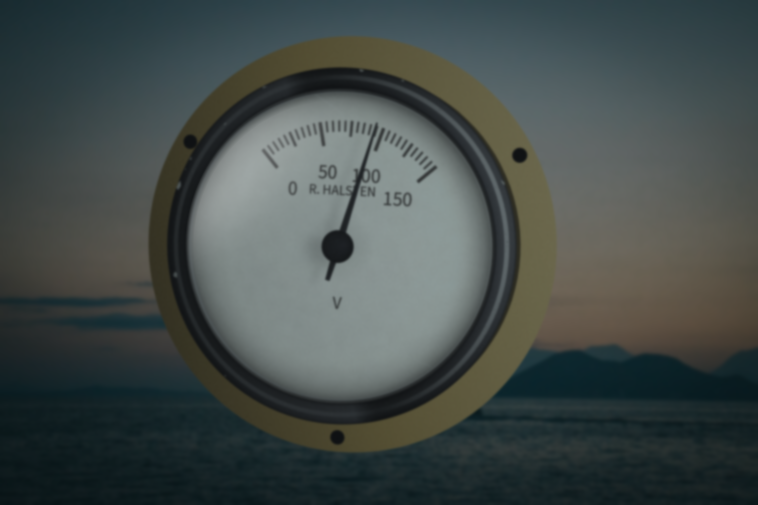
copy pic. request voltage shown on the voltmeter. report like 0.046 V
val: 95 V
